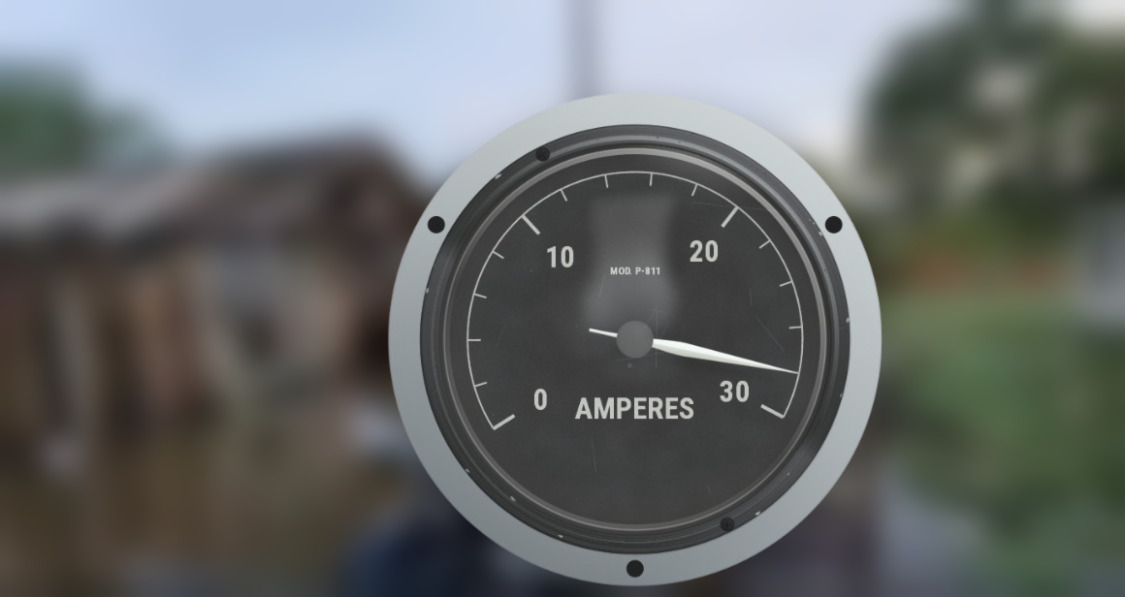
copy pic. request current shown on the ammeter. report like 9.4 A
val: 28 A
